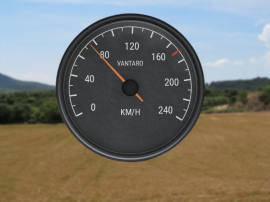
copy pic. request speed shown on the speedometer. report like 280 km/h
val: 75 km/h
